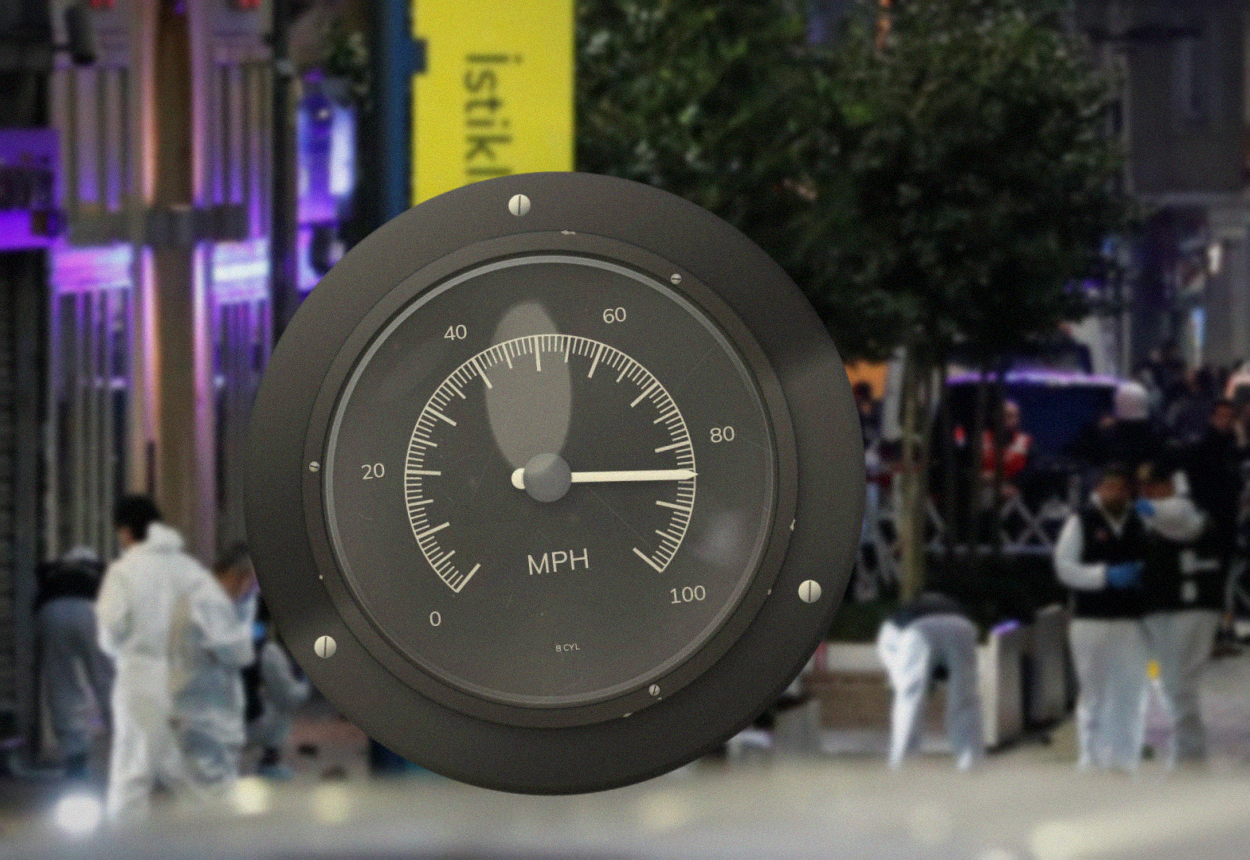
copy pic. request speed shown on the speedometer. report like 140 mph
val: 85 mph
